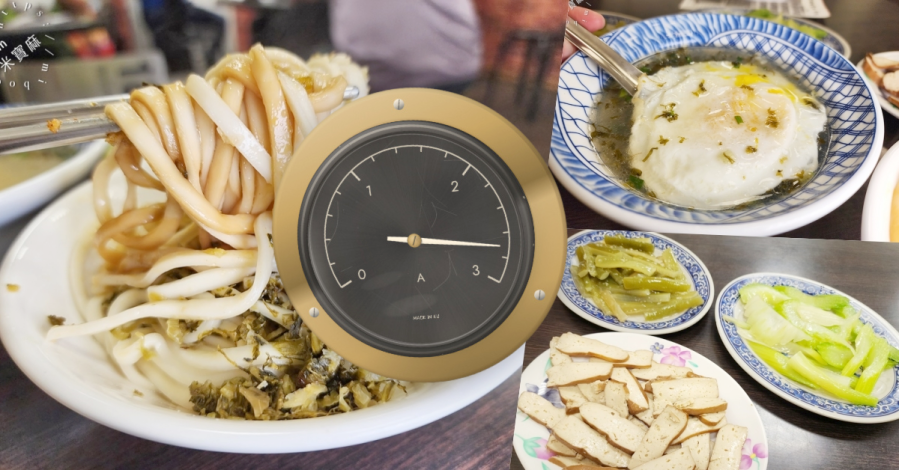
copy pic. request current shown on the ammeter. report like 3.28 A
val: 2.7 A
